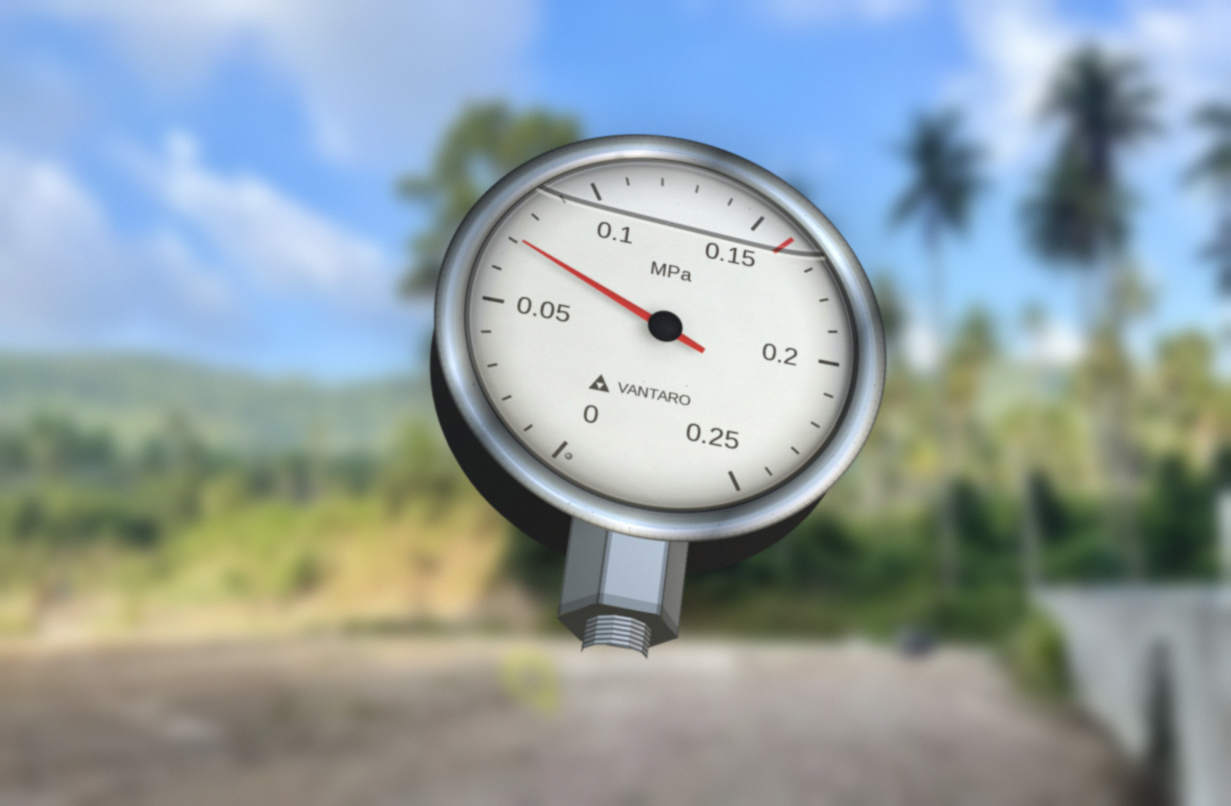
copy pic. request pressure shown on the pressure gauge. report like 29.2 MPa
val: 0.07 MPa
